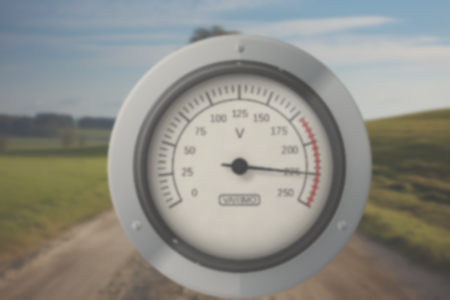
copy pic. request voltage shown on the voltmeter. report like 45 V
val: 225 V
